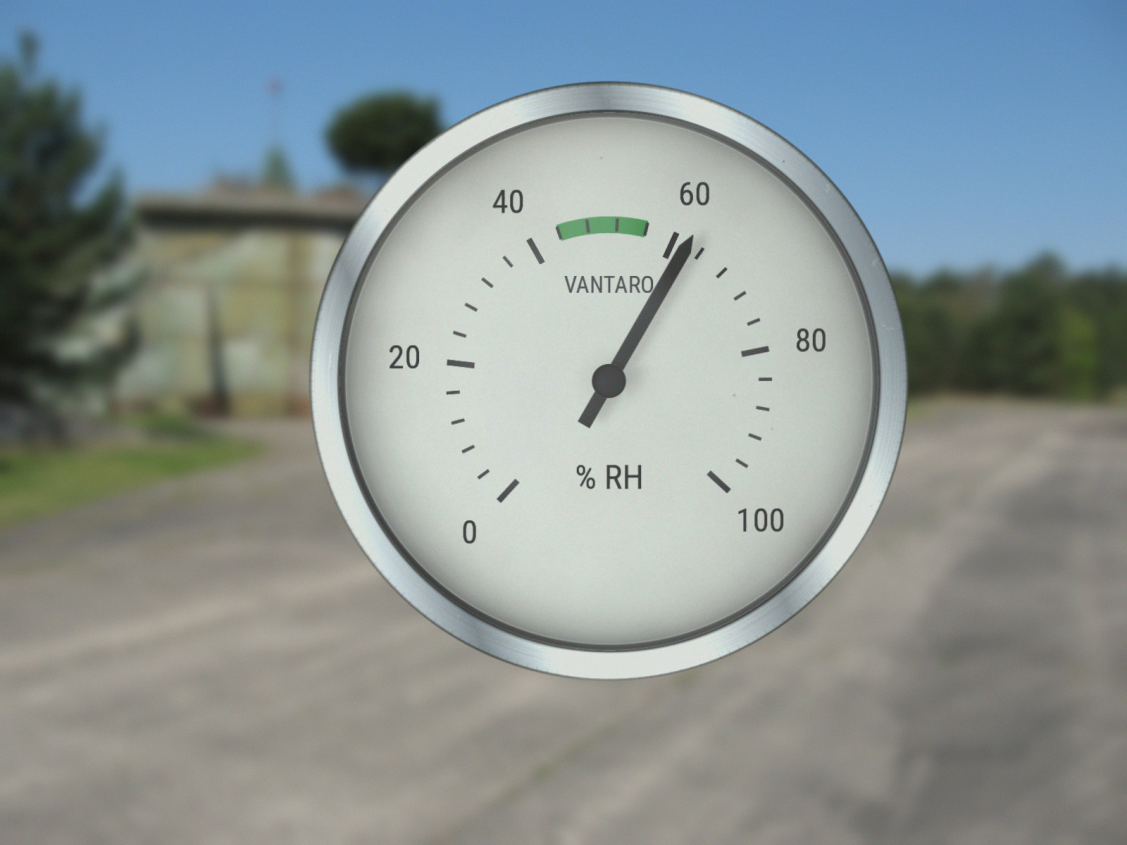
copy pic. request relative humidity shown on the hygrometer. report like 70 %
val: 62 %
